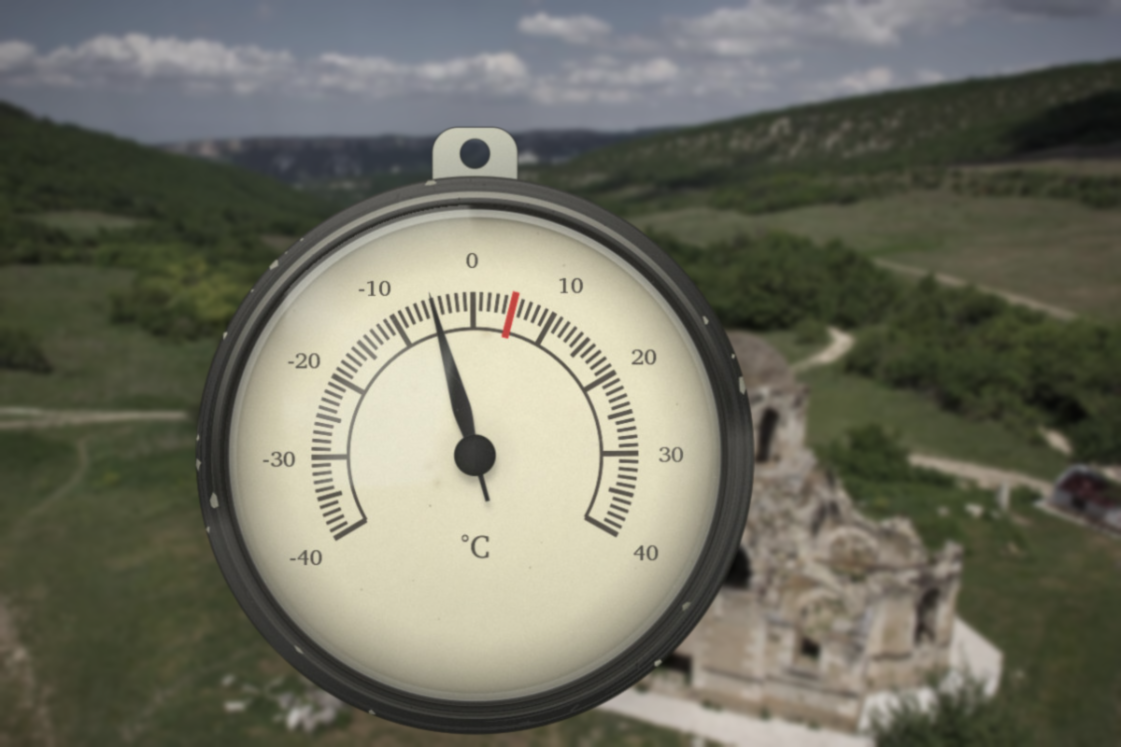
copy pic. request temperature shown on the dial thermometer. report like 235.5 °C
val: -5 °C
